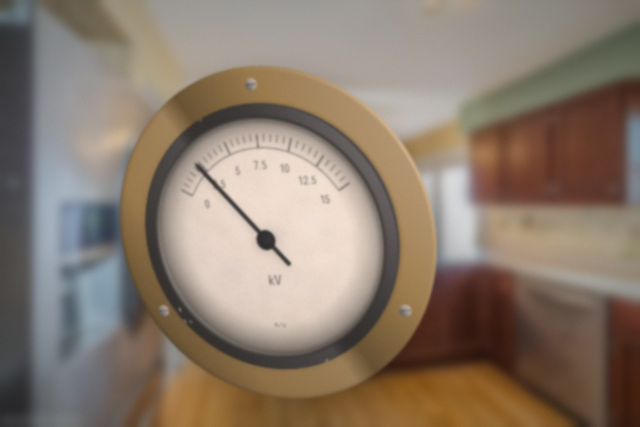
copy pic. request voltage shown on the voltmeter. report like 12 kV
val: 2.5 kV
